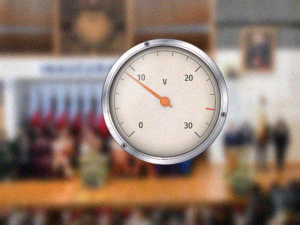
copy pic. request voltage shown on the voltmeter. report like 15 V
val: 9 V
